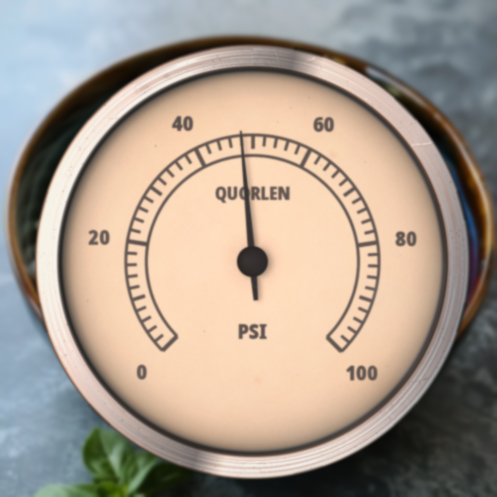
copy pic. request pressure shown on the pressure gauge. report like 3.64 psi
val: 48 psi
